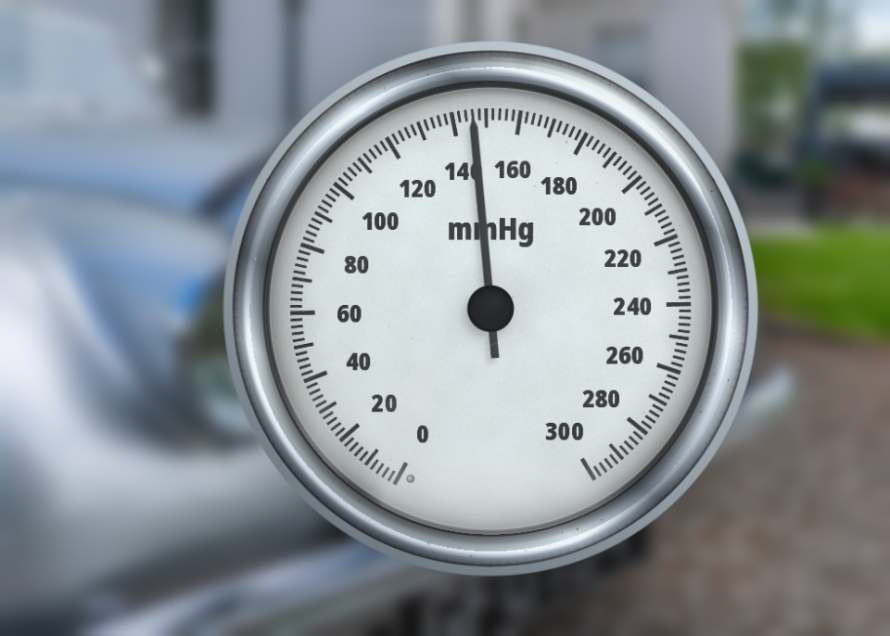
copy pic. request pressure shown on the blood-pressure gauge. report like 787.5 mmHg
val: 146 mmHg
